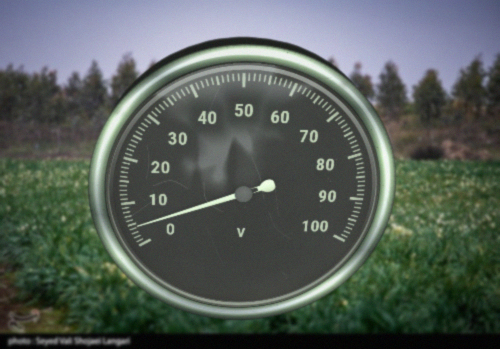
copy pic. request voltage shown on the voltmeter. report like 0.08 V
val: 5 V
